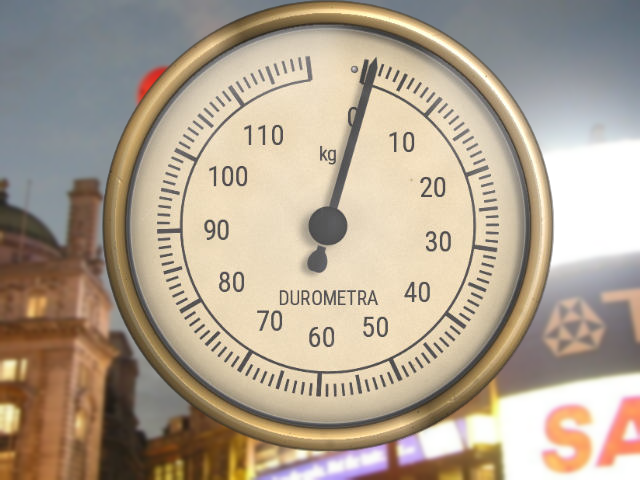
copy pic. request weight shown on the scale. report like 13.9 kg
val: 1 kg
